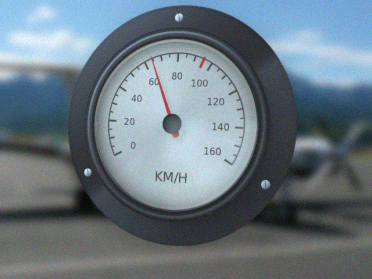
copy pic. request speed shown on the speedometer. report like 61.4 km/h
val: 65 km/h
